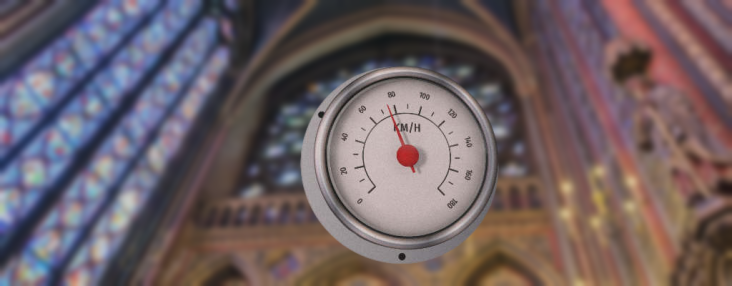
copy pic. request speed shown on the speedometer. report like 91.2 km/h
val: 75 km/h
